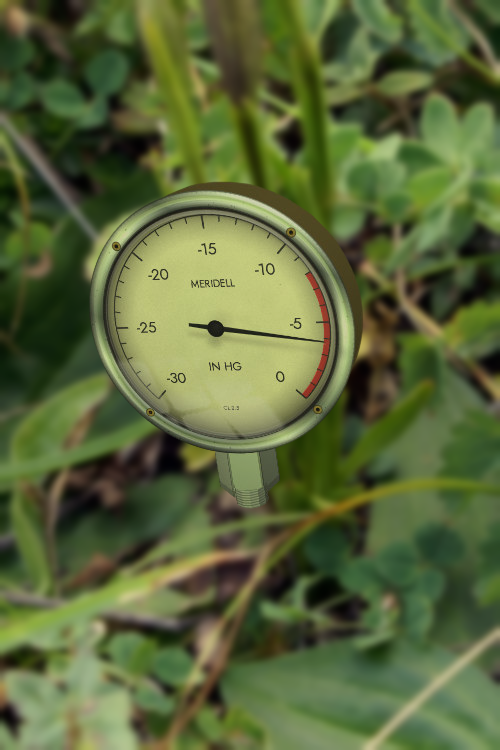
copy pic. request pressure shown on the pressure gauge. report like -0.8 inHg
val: -4 inHg
